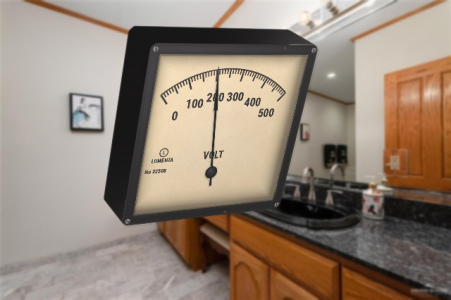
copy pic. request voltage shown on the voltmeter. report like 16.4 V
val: 200 V
